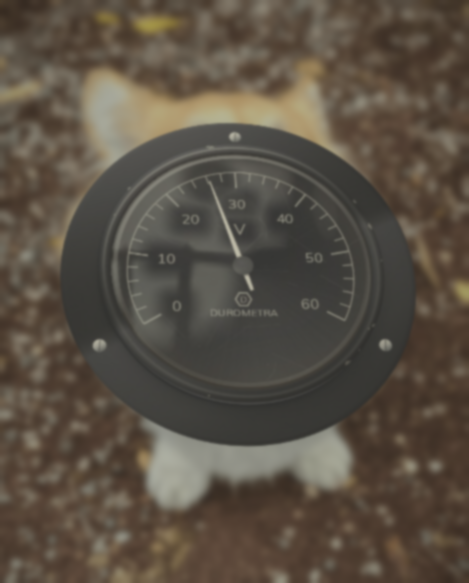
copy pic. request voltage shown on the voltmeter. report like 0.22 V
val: 26 V
